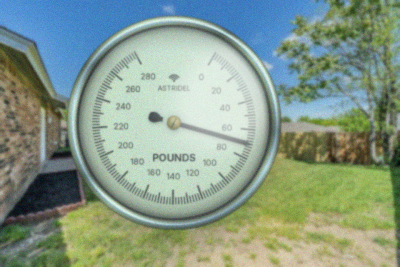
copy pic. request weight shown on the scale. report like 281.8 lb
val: 70 lb
